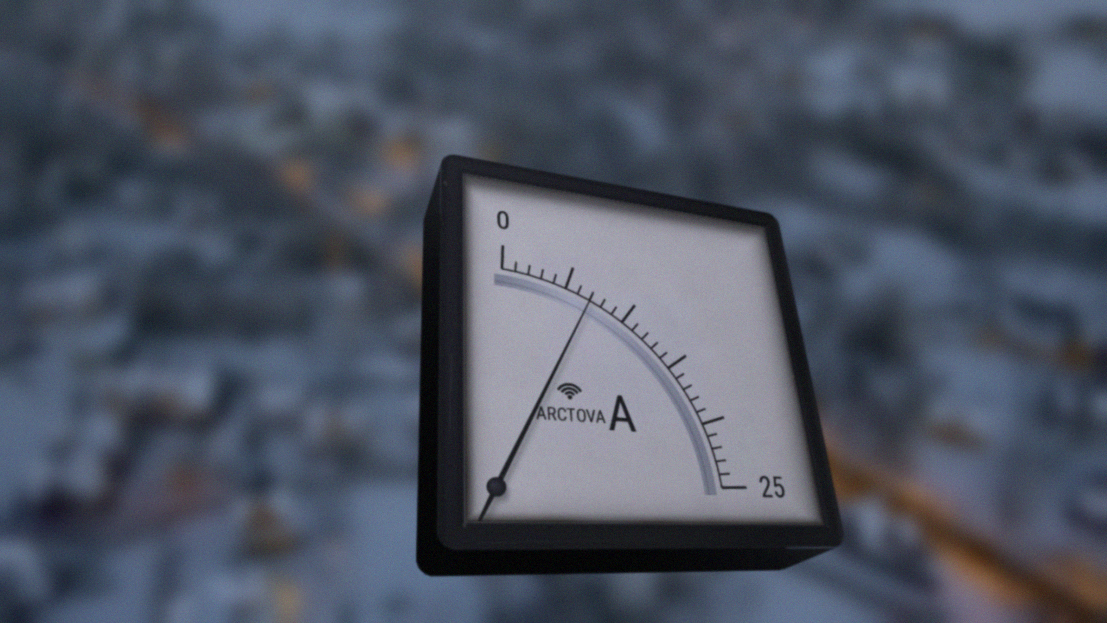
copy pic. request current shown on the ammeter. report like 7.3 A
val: 7 A
